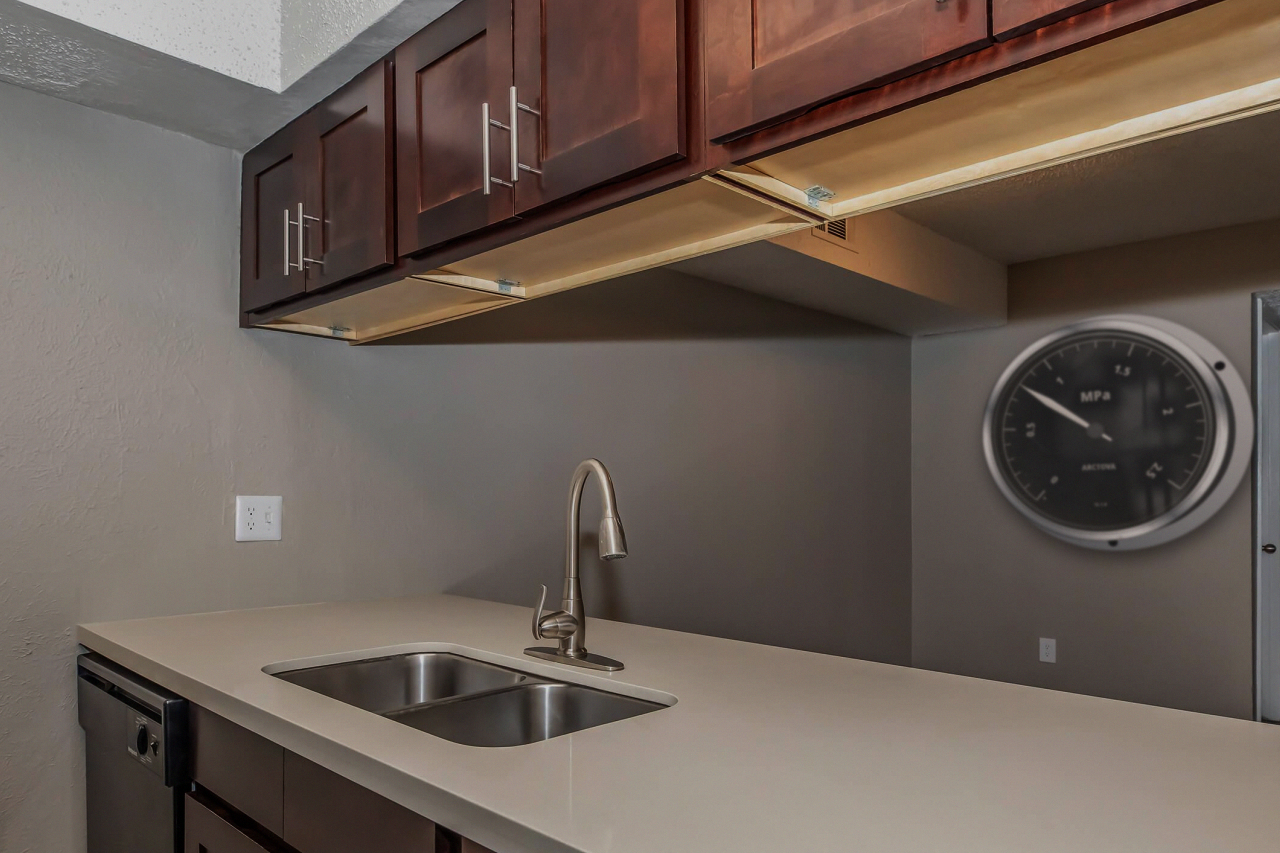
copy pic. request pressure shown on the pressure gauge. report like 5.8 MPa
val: 0.8 MPa
